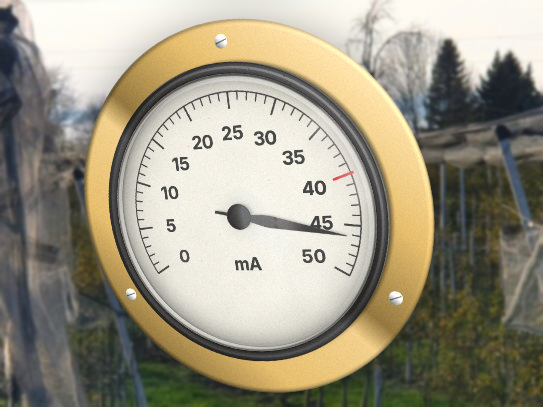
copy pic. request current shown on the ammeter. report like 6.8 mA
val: 46 mA
